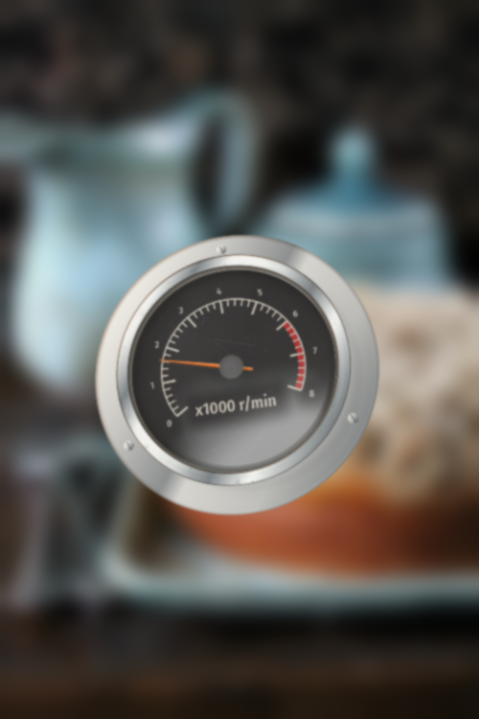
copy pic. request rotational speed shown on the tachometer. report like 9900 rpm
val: 1600 rpm
